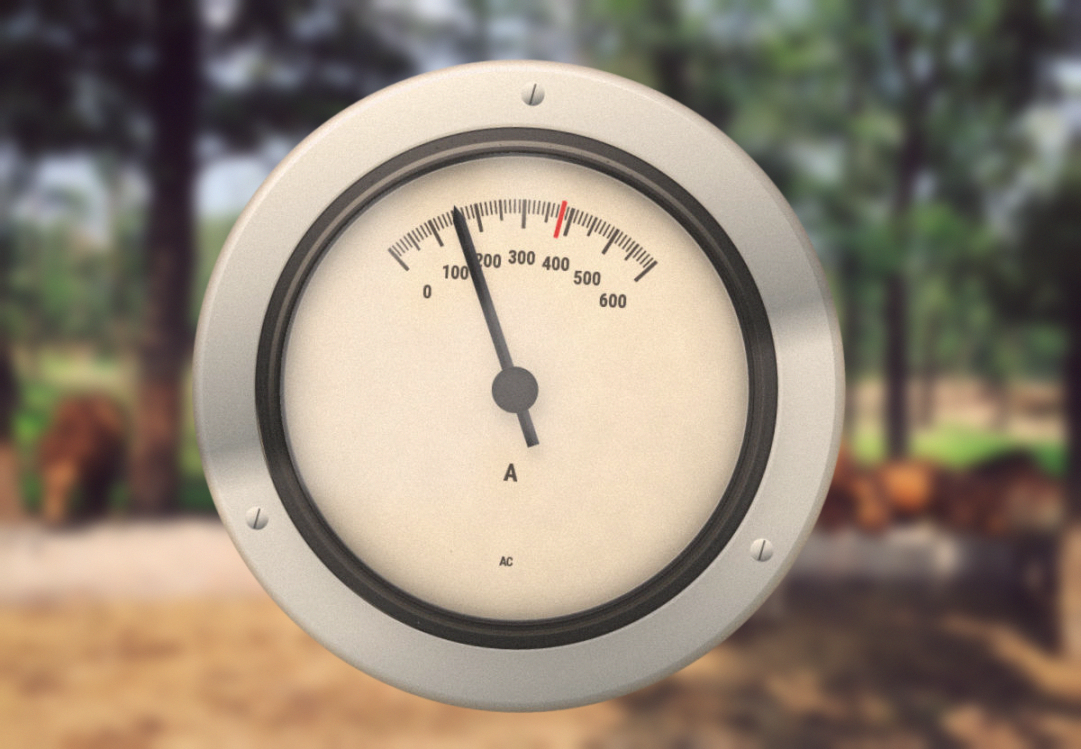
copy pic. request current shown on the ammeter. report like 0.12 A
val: 160 A
